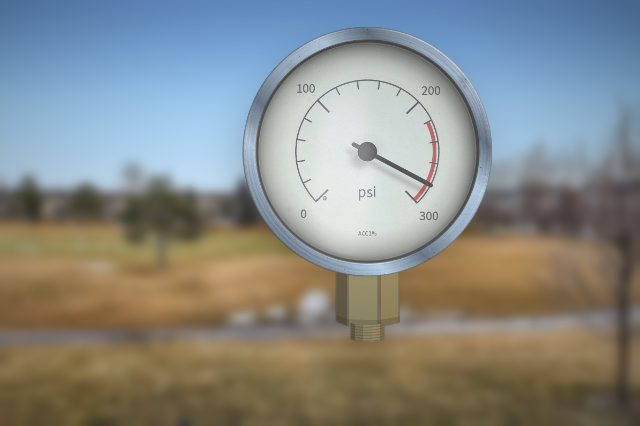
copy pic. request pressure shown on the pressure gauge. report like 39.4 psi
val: 280 psi
